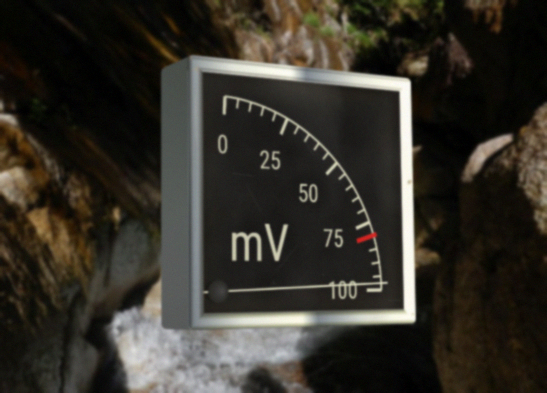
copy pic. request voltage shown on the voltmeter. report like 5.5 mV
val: 97.5 mV
